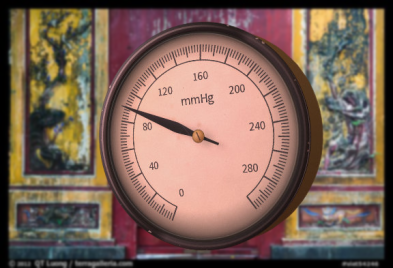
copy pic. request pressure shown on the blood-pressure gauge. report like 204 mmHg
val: 90 mmHg
